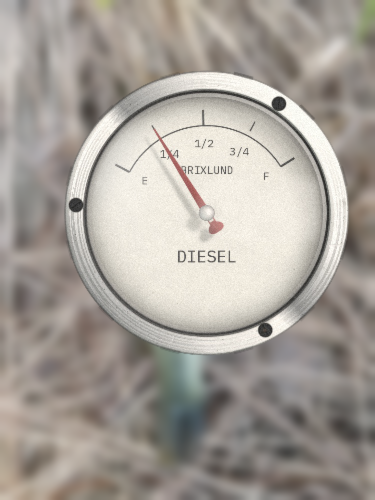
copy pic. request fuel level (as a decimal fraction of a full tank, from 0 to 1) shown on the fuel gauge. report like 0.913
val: 0.25
